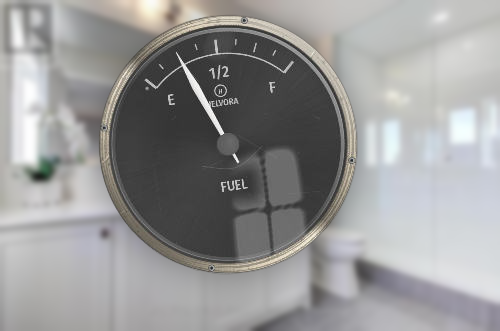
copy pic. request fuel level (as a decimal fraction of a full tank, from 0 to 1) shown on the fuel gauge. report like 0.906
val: 0.25
